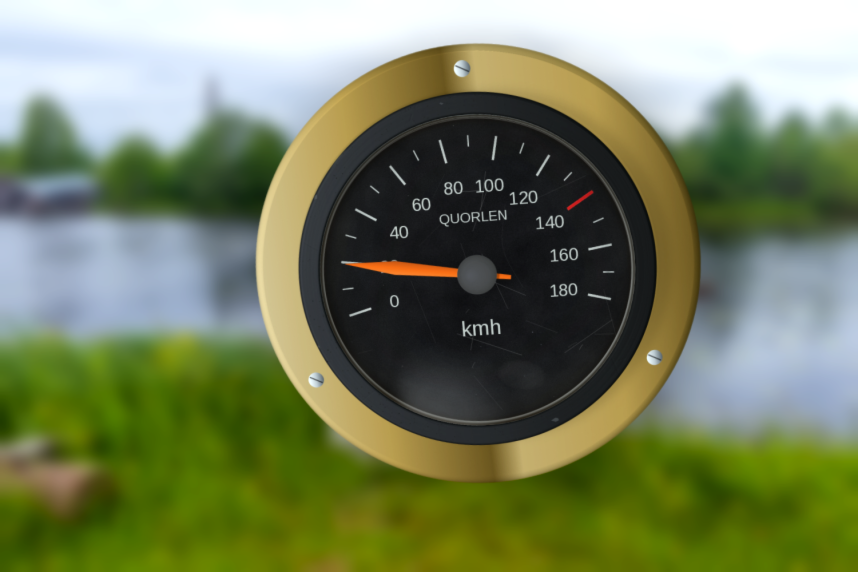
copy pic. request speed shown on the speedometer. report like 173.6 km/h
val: 20 km/h
